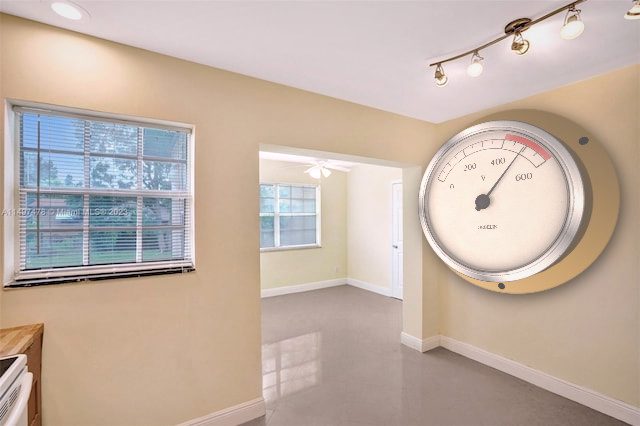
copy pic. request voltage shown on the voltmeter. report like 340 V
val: 500 V
